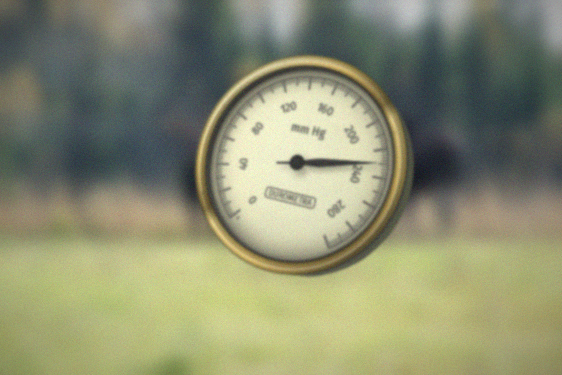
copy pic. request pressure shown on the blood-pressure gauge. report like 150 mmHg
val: 230 mmHg
